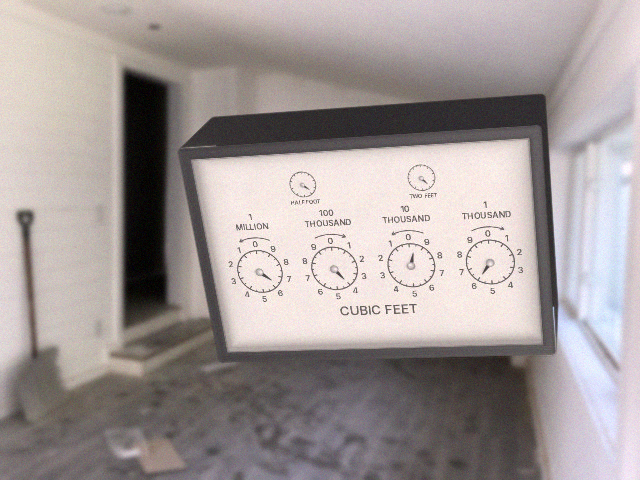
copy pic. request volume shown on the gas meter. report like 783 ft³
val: 639600 ft³
